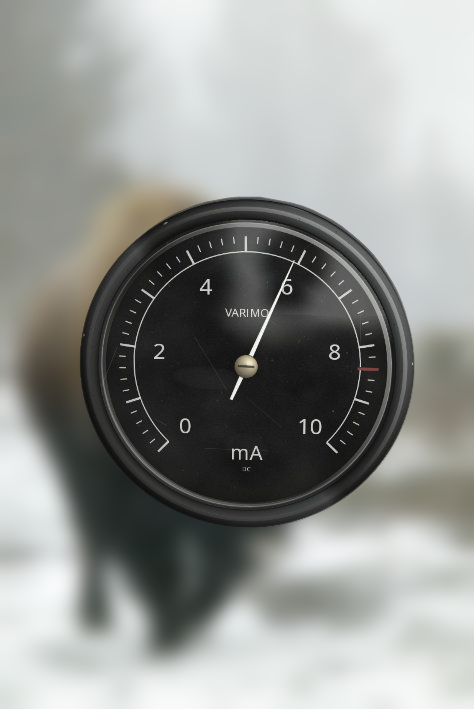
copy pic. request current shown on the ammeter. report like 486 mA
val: 5.9 mA
